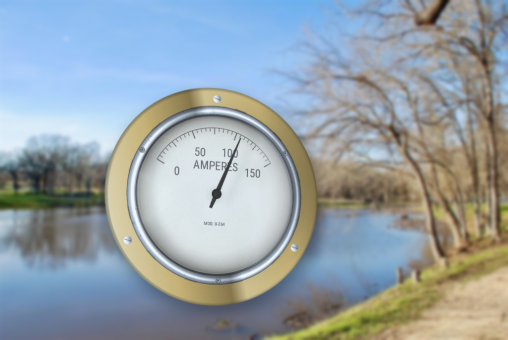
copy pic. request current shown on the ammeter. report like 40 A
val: 105 A
